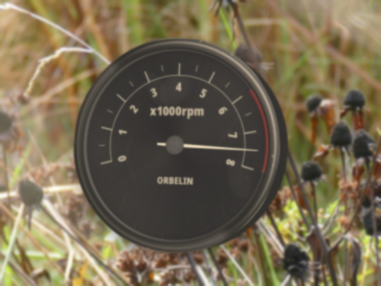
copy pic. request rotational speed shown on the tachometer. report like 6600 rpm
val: 7500 rpm
